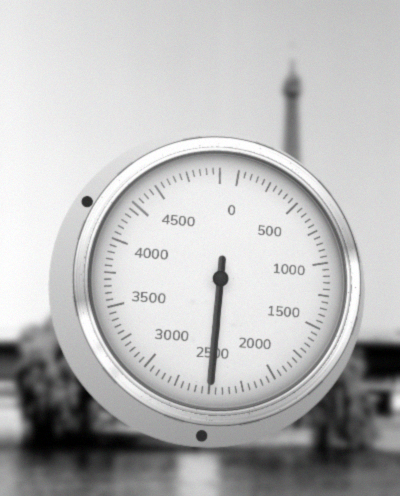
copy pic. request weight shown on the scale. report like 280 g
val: 2500 g
